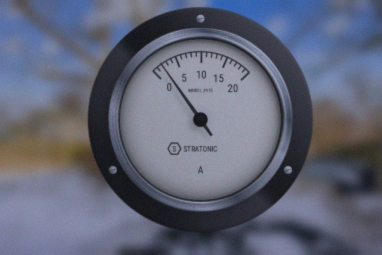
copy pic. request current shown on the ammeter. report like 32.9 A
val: 2 A
